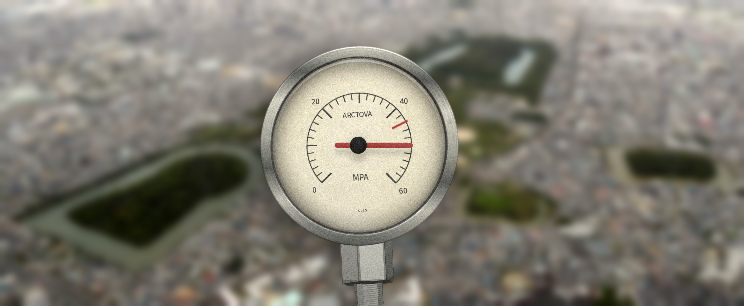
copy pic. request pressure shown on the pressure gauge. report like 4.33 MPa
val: 50 MPa
